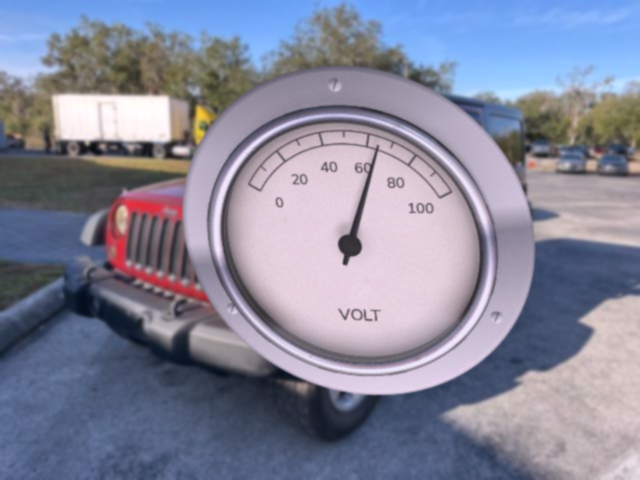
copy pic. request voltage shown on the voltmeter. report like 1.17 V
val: 65 V
